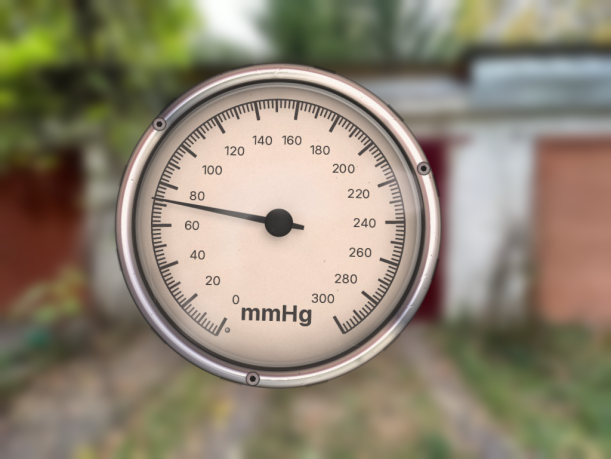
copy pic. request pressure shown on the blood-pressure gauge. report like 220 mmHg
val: 72 mmHg
